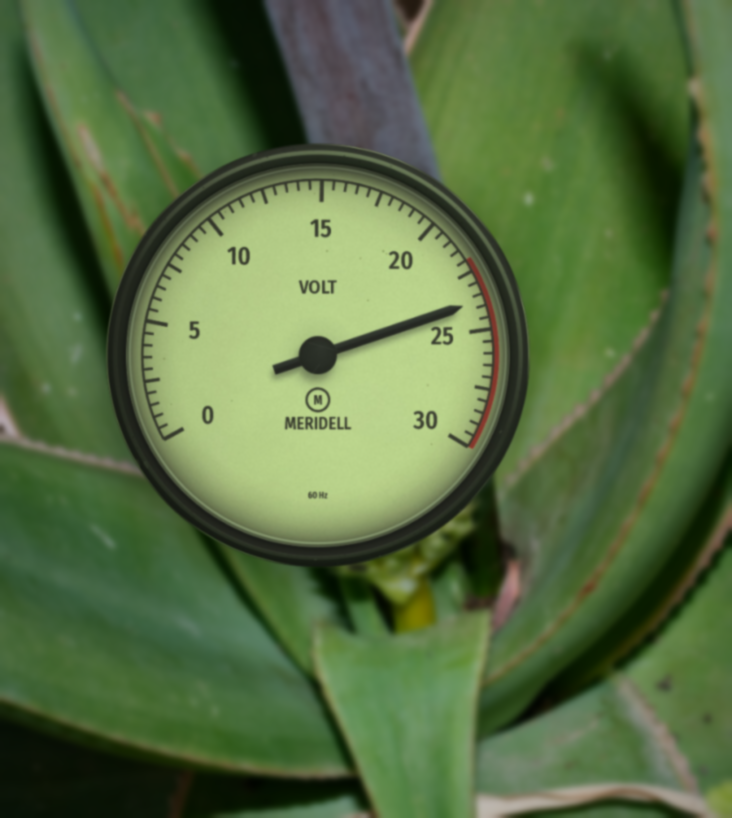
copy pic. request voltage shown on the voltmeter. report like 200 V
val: 23.75 V
